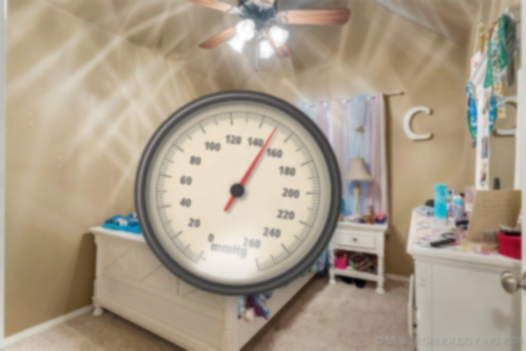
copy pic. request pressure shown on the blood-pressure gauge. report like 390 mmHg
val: 150 mmHg
